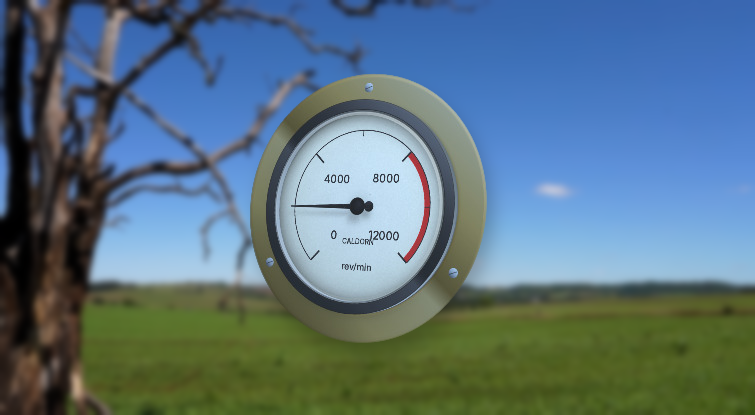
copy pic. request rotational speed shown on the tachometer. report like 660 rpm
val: 2000 rpm
